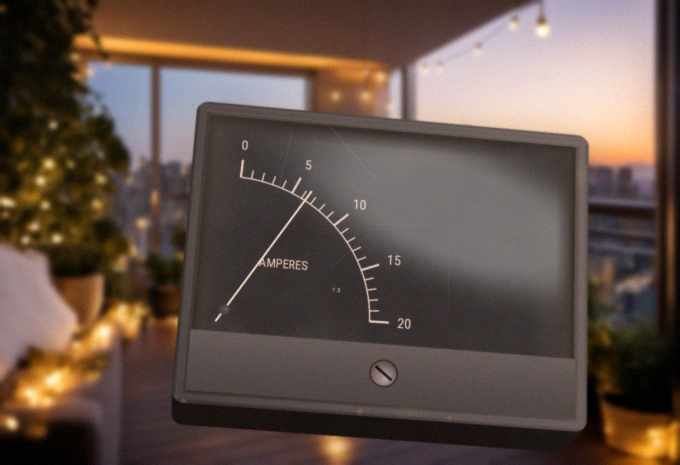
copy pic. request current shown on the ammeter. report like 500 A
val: 6.5 A
